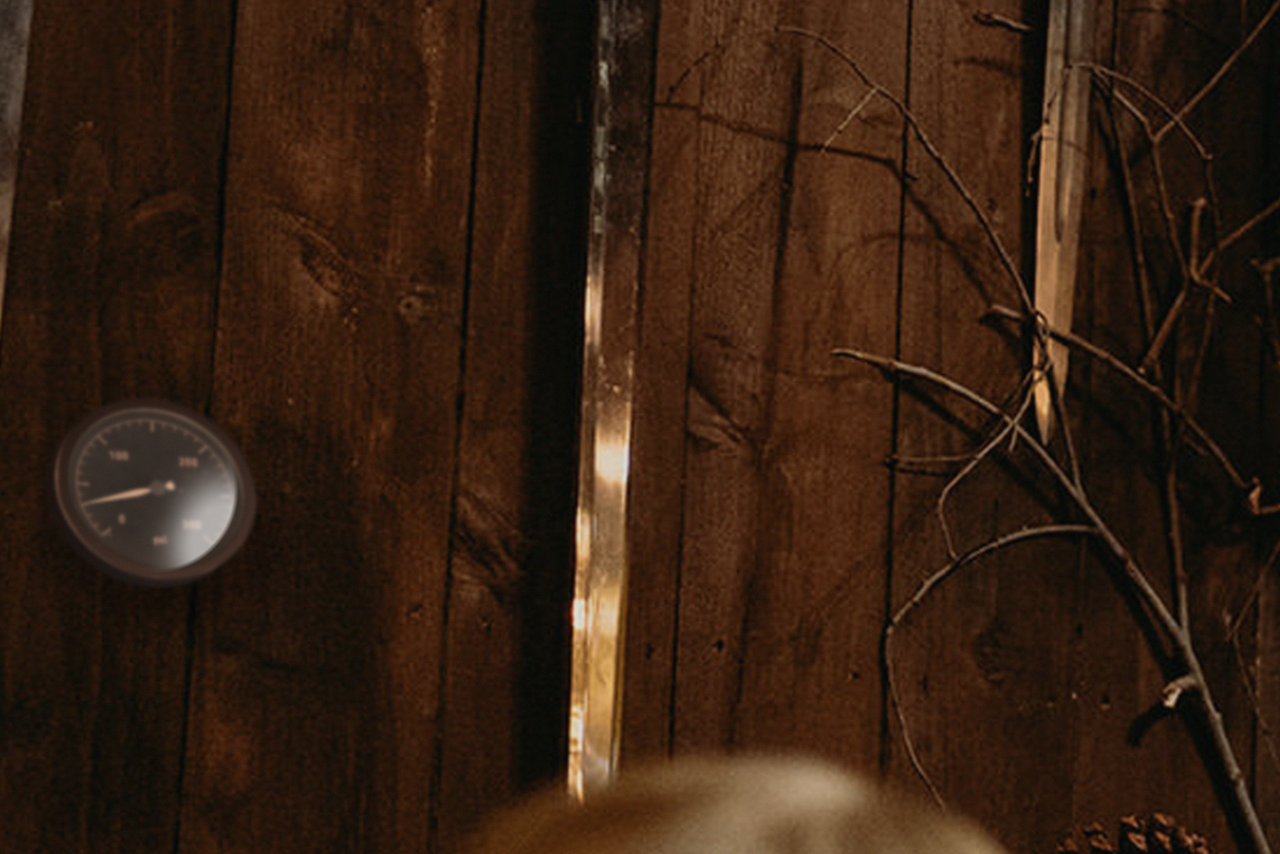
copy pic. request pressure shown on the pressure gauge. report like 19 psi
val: 30 psi
